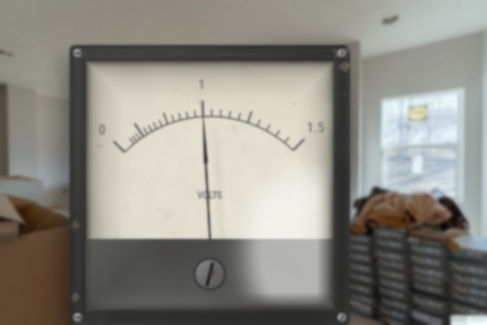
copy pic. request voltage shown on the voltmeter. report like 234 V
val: 1 V
